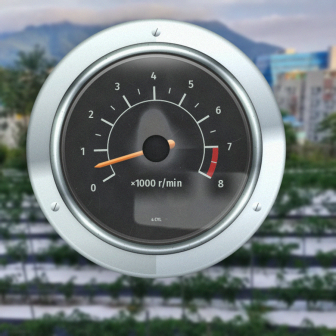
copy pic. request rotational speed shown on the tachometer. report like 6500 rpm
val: 500 rpm
